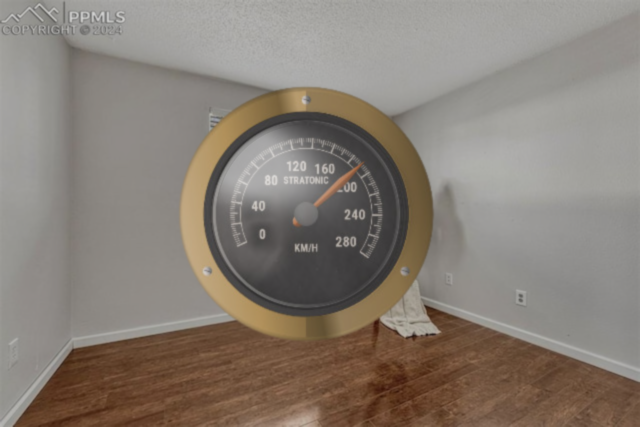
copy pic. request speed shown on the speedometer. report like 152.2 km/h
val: 190 km/h
